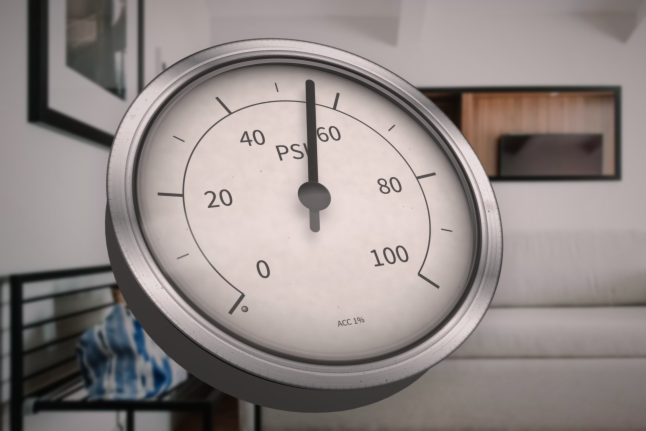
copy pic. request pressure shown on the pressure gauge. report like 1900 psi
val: 55 psi
